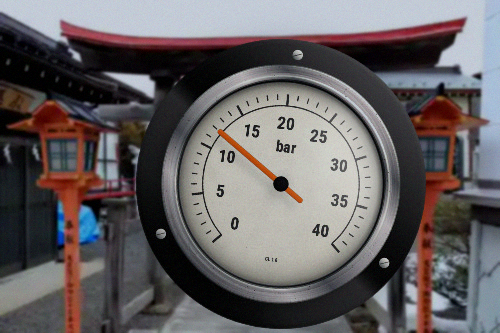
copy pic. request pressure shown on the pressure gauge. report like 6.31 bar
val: 12 bar
